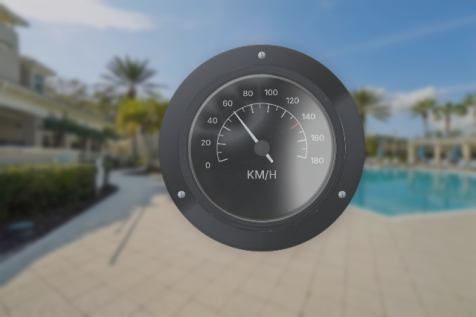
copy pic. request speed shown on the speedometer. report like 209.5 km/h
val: 60 km/h
